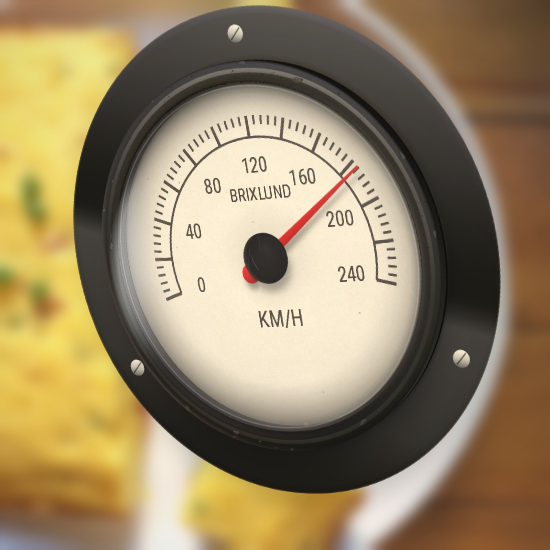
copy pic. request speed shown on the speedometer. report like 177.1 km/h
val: 184 km/h
